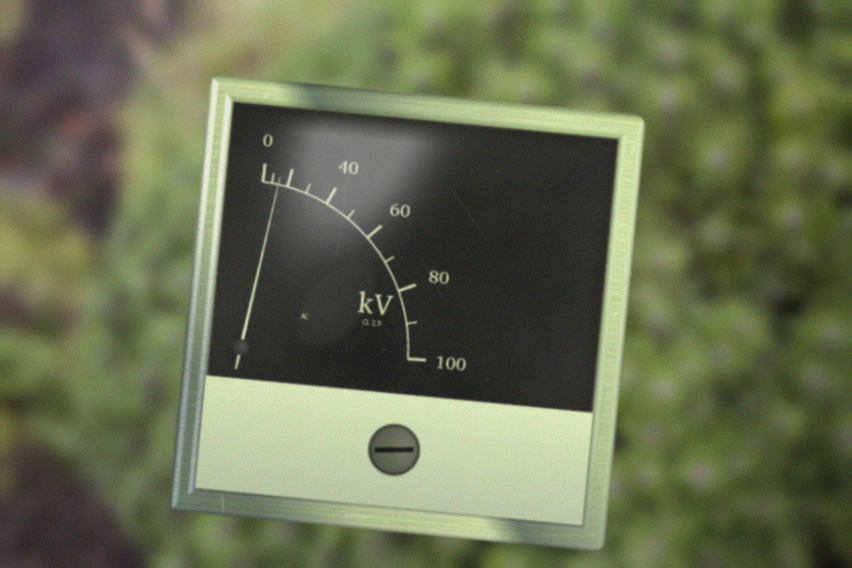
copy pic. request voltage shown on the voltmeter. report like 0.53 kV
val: 15 kV
